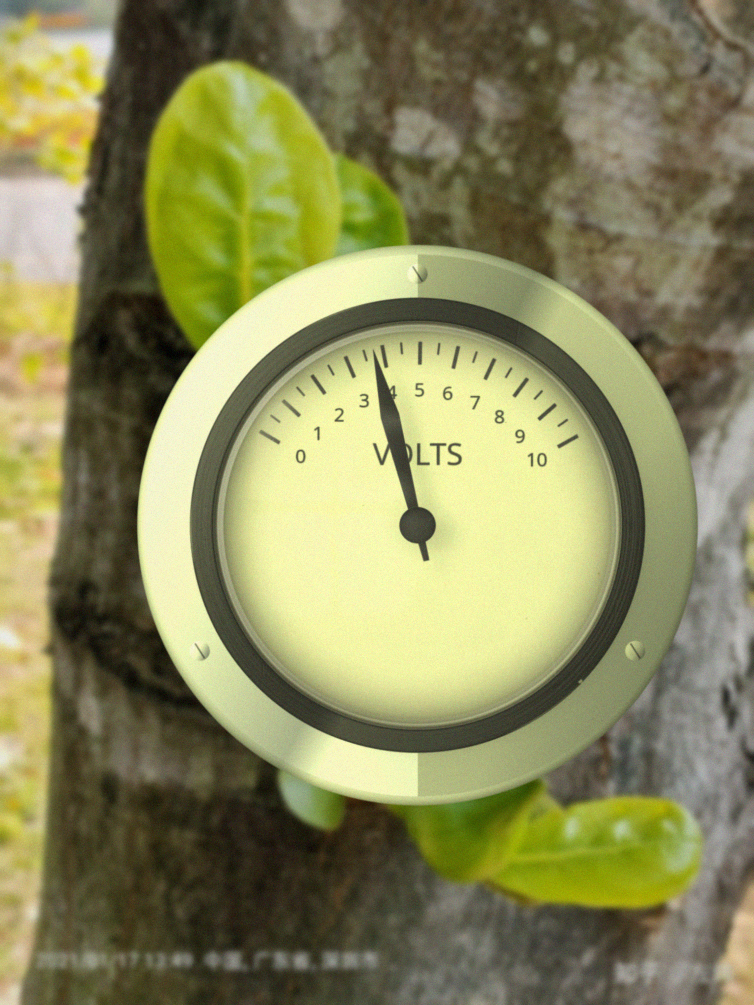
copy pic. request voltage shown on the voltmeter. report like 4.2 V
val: 3.75 V
